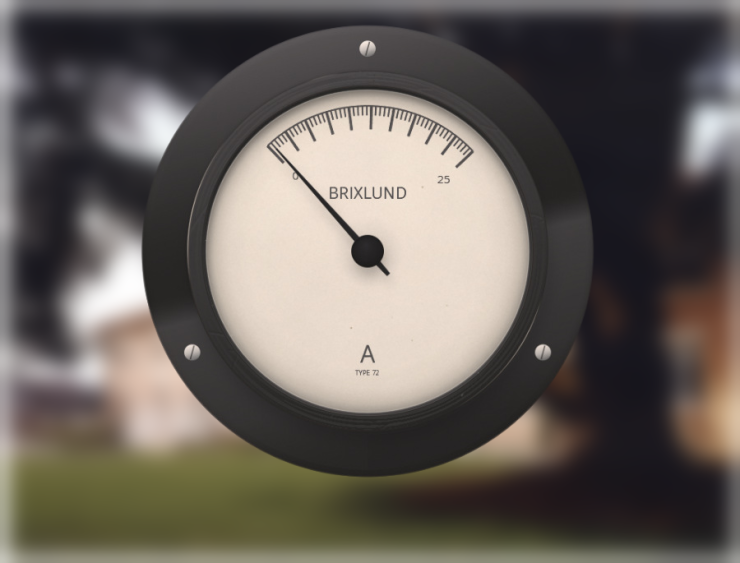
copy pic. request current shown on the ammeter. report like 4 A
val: 0.5 A
